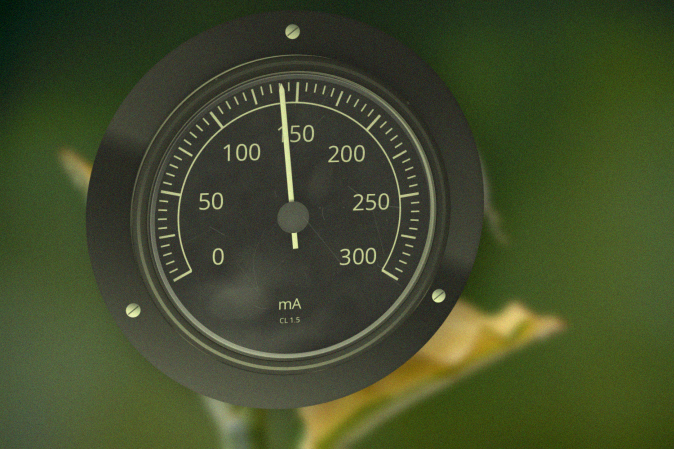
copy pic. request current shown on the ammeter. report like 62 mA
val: 140 mA
